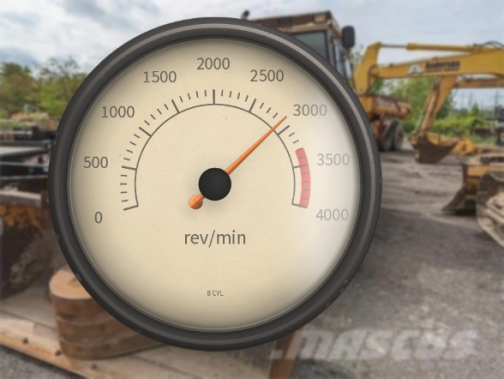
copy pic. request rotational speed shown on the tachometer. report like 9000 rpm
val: 2900 rpm
